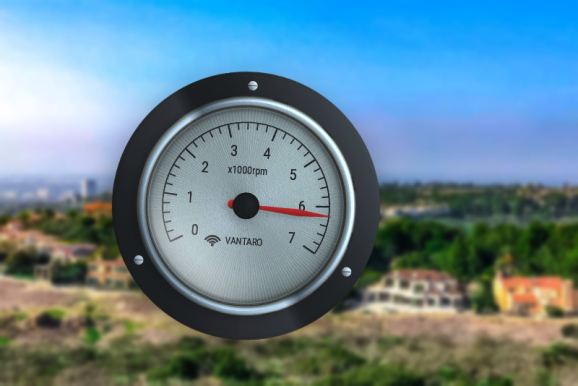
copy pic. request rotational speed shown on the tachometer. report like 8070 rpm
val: 6200 rpm
